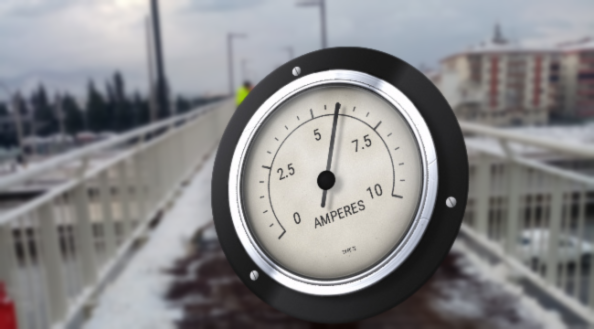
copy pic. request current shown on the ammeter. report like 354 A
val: 6 A
